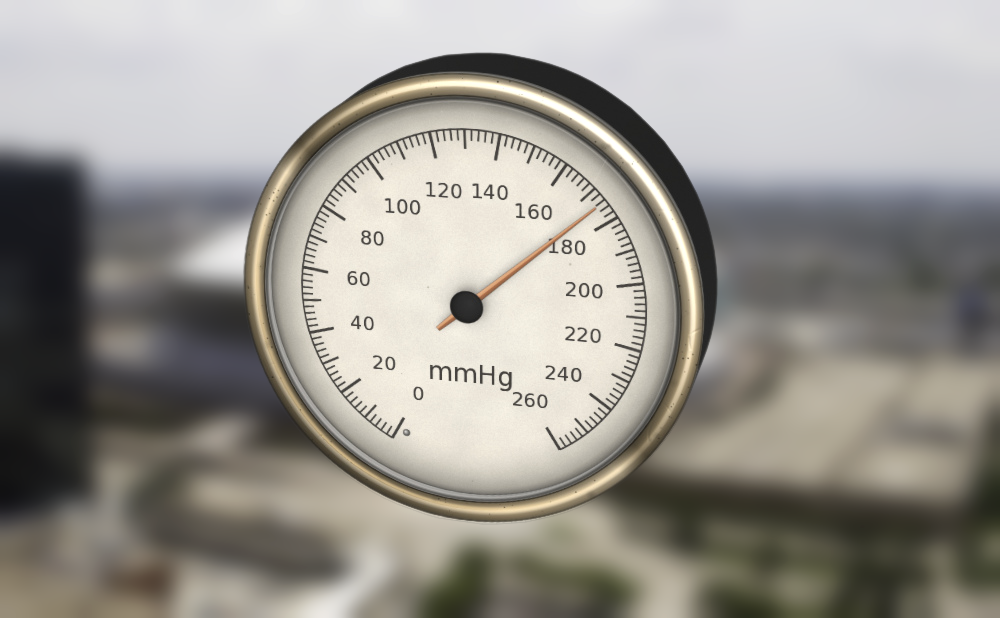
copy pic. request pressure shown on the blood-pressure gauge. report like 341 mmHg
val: 174 mmHg
